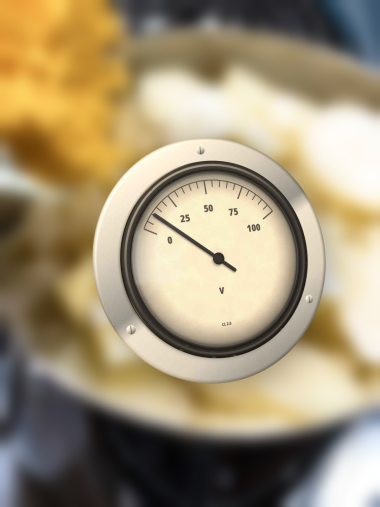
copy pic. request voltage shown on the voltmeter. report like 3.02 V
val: 10 V
